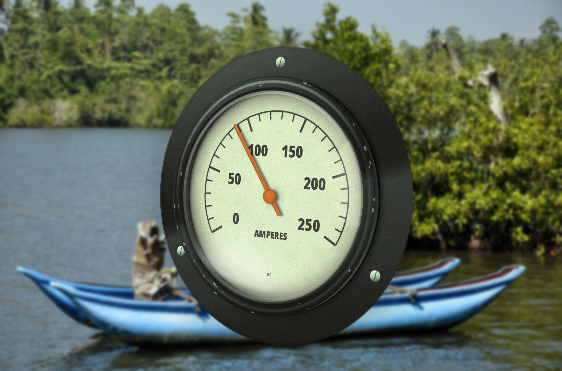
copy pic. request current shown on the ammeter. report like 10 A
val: 90 A
